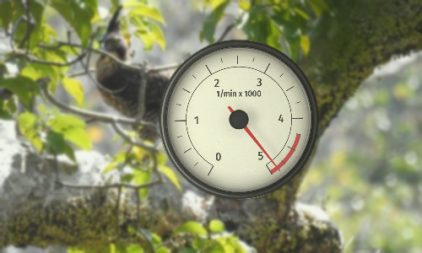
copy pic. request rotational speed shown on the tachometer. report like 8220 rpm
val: 4875 rpm
